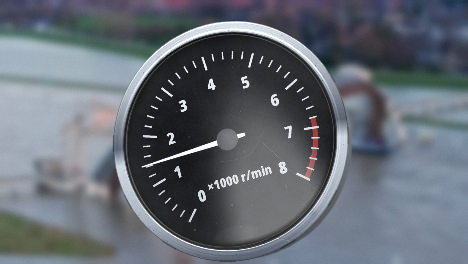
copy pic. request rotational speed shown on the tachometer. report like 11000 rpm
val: 1400 rpm
